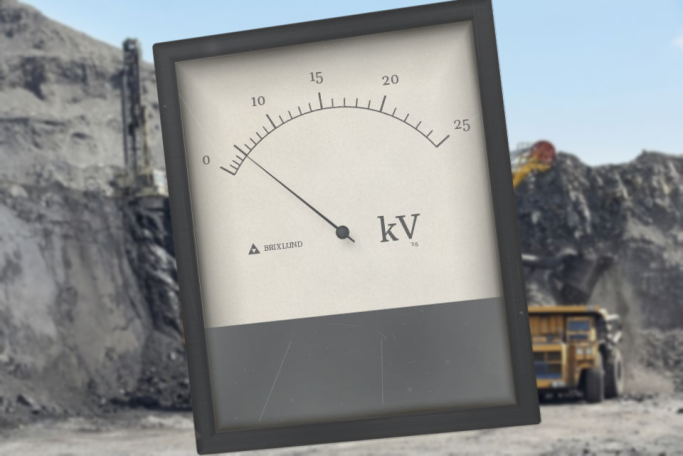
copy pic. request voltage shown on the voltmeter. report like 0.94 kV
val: 5 kV
